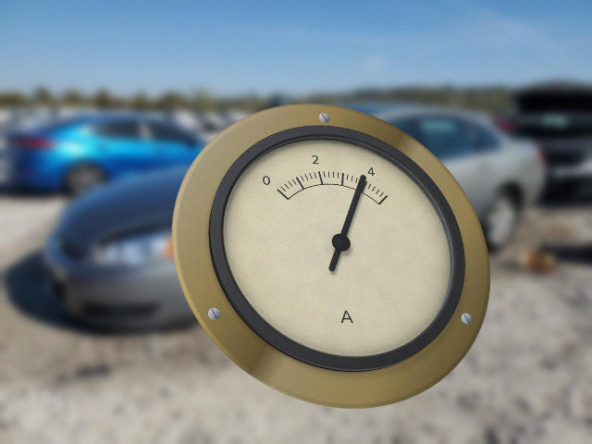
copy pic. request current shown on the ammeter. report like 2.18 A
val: 3.8 A
